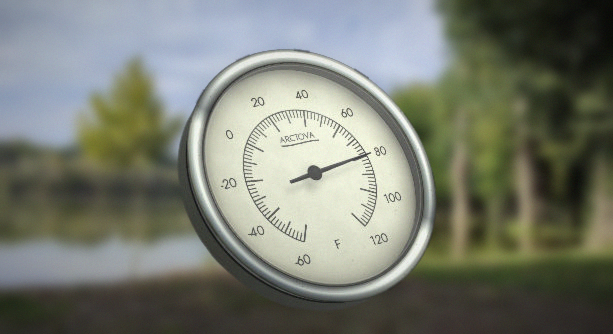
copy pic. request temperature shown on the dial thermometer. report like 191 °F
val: 80 °F
